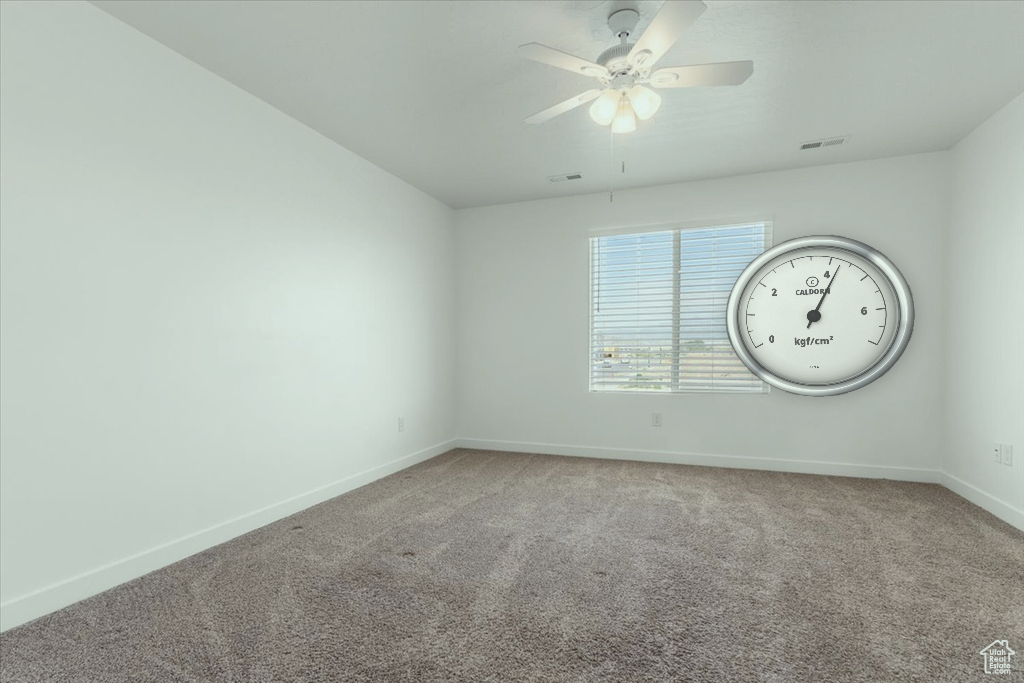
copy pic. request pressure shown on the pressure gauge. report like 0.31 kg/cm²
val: 4.25 kg/cm²
